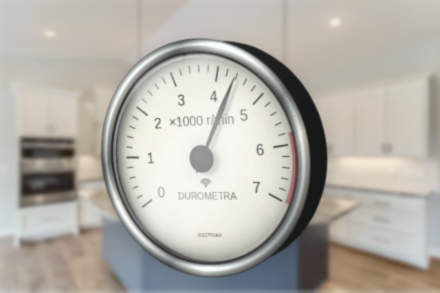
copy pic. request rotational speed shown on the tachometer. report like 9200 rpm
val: 4400 rpm
